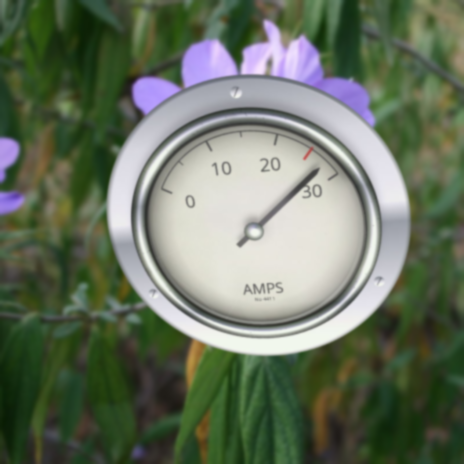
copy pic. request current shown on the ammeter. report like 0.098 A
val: 27.5 A
